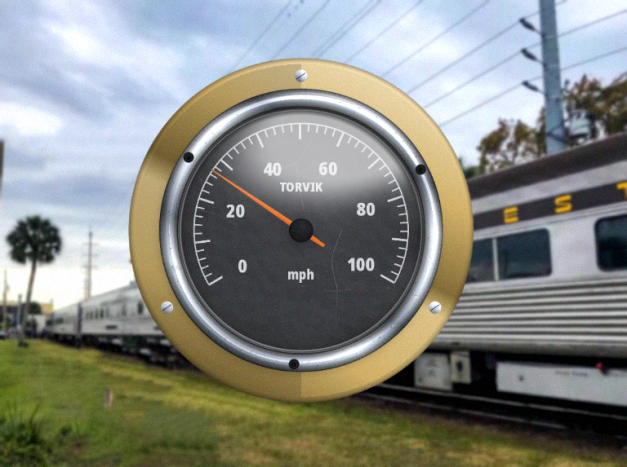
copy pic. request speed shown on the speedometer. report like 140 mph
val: 27 mph
